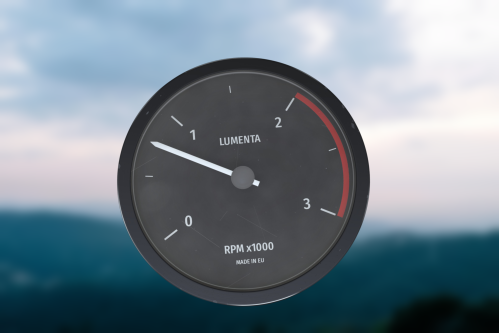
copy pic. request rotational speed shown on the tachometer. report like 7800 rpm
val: 750 rpm
